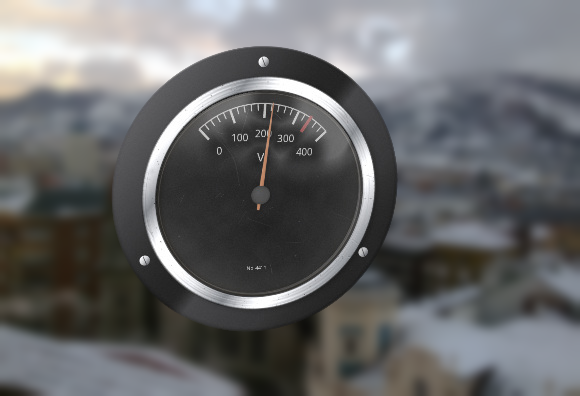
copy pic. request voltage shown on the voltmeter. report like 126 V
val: 220 V
